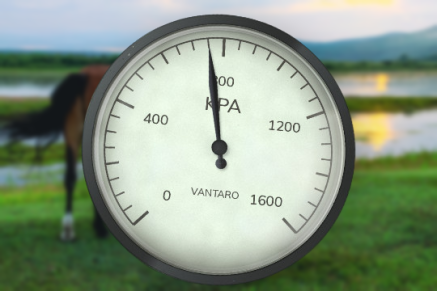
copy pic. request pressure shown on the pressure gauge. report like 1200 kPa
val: 750 kPa
